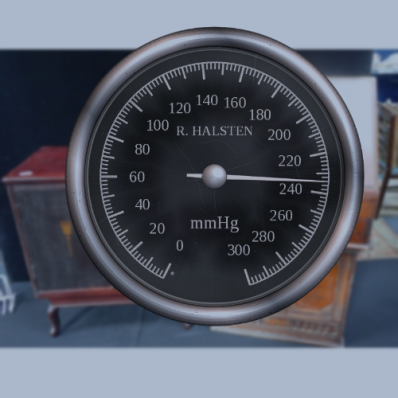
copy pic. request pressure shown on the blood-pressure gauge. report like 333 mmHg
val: 234 mmHg
